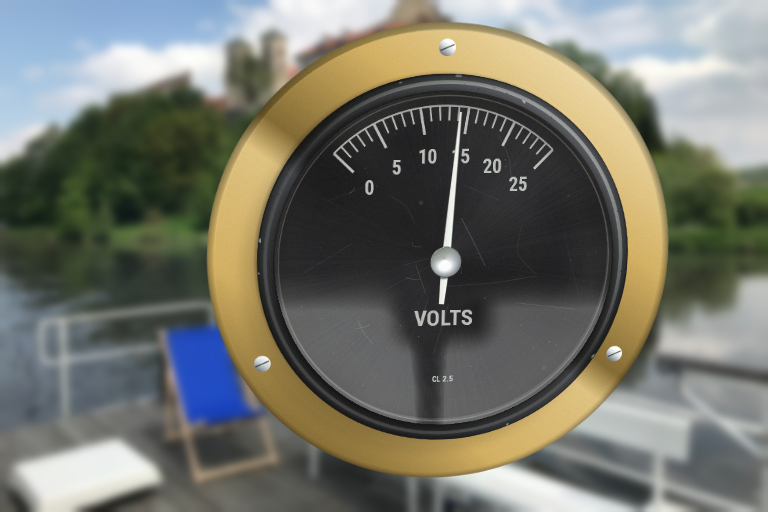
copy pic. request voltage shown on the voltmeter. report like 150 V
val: 14 V
